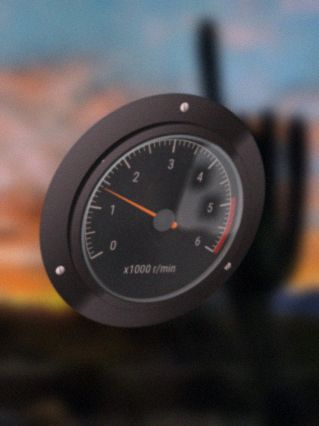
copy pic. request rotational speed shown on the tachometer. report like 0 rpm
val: 1400 rpm
